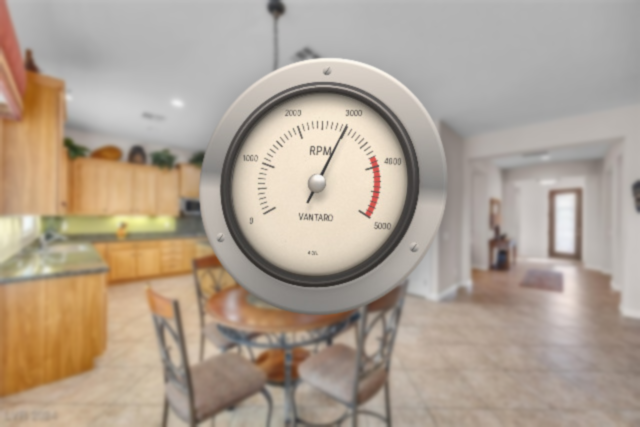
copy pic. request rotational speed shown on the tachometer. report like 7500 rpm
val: 3000 rpm
